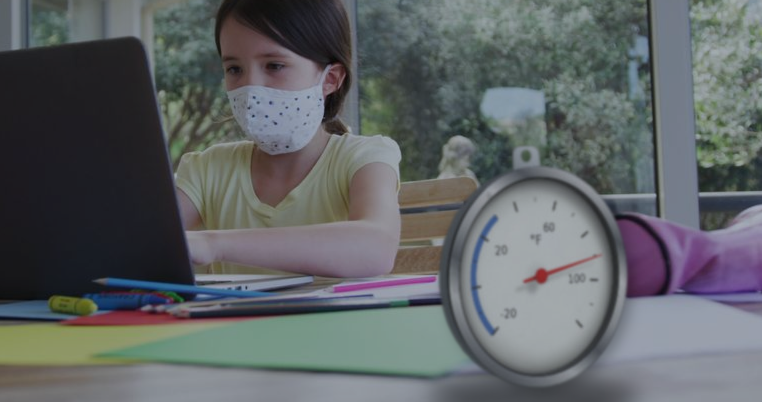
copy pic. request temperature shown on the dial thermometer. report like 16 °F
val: 90 °F
